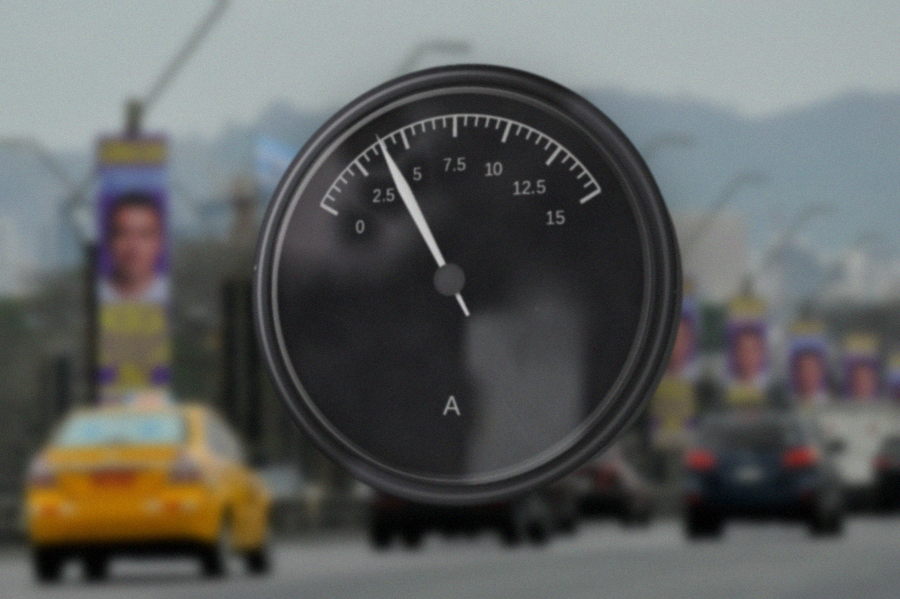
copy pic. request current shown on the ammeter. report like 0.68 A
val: 4 A
